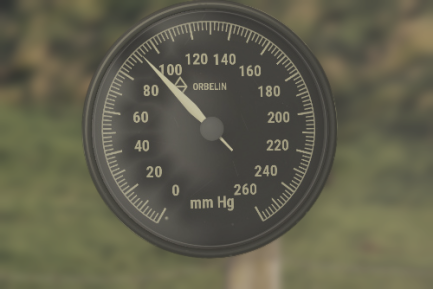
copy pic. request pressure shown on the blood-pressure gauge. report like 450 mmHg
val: 92 mmHg
